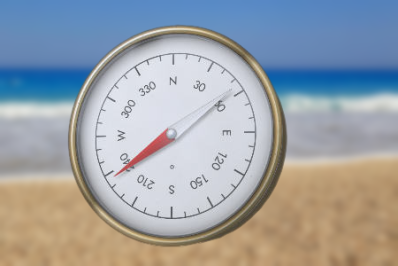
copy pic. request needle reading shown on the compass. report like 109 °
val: 235 °
